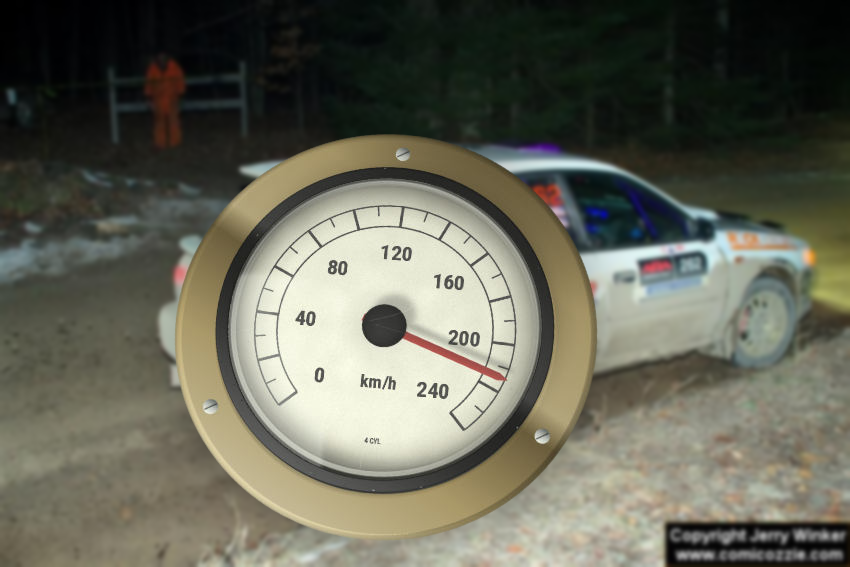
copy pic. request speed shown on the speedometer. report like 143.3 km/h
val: 215 km/h
